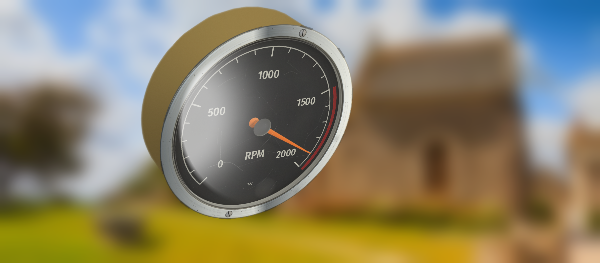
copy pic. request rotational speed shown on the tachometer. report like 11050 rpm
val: 1900 rpm
